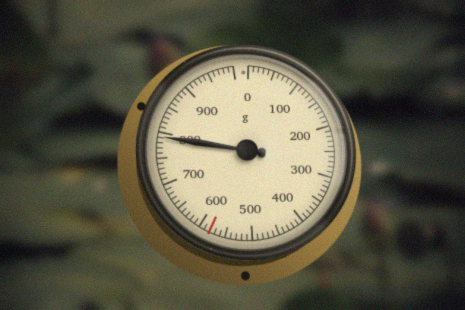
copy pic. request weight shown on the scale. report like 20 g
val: 790 g
